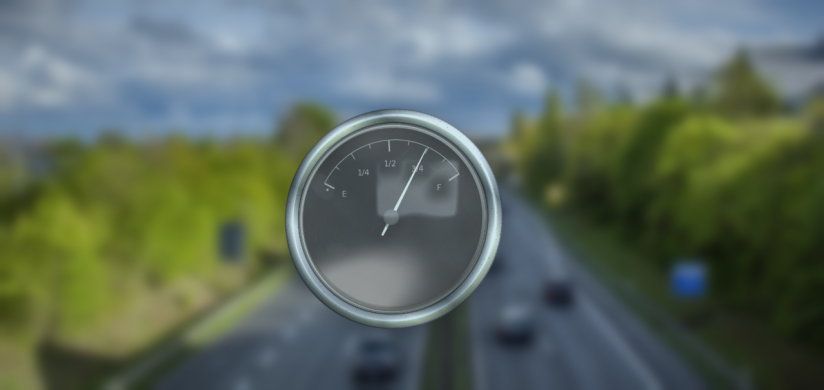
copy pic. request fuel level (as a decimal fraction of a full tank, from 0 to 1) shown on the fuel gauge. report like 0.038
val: 0.75
